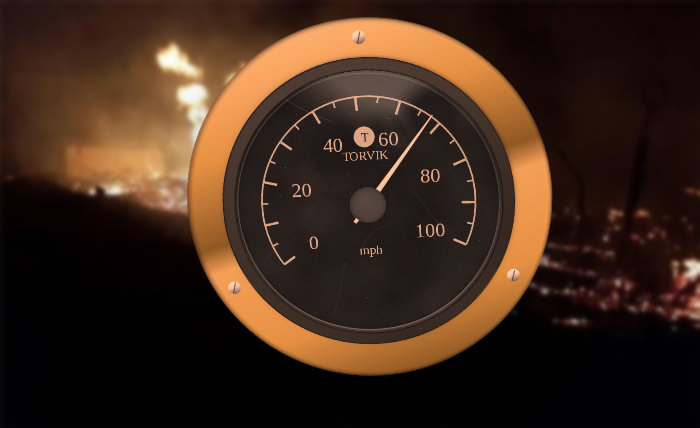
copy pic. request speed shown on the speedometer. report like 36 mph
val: 67.5 mph
